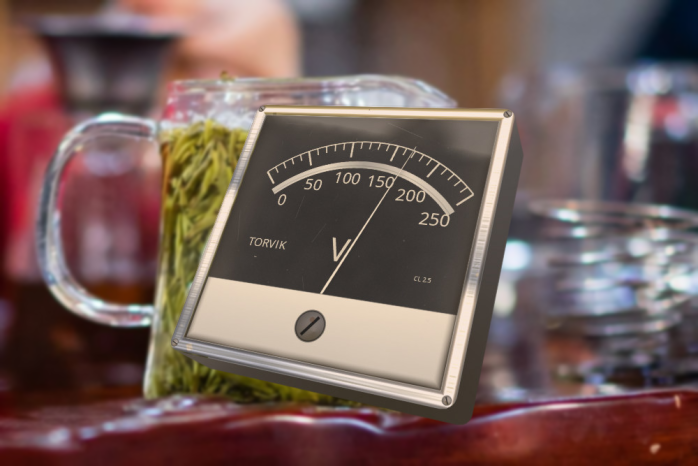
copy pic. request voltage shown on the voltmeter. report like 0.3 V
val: 170 V
